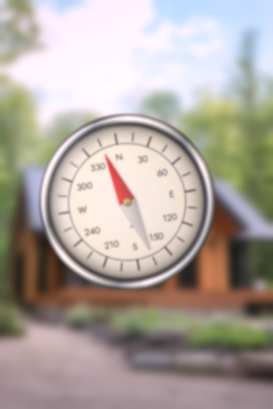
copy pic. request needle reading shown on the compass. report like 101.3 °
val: 345 °
